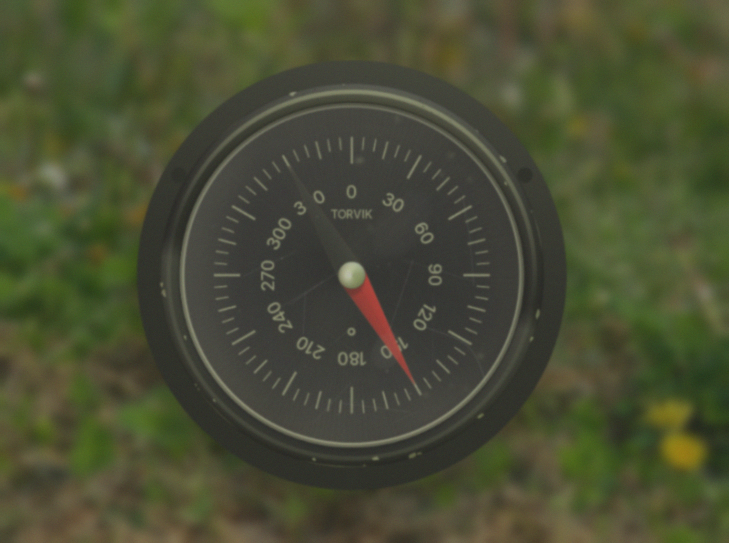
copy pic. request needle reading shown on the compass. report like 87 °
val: 150 °
